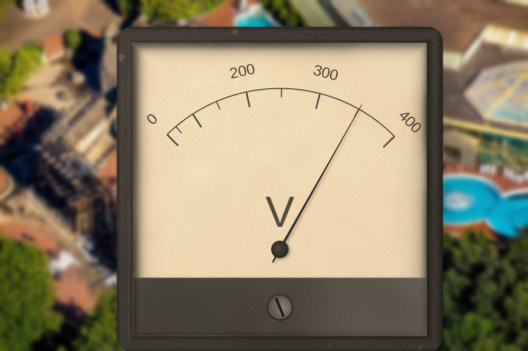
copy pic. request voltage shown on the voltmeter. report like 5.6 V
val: 350 V
